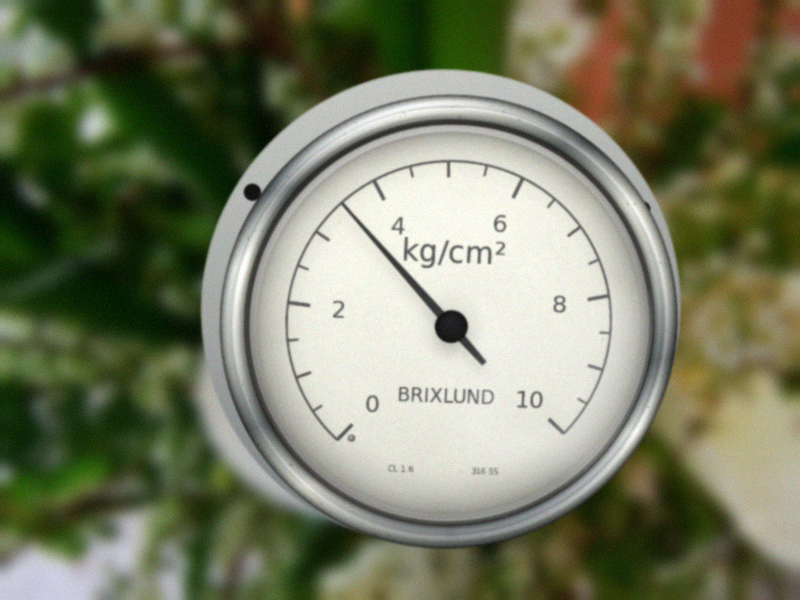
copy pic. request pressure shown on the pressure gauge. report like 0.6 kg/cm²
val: 3.5 kg/cm²
